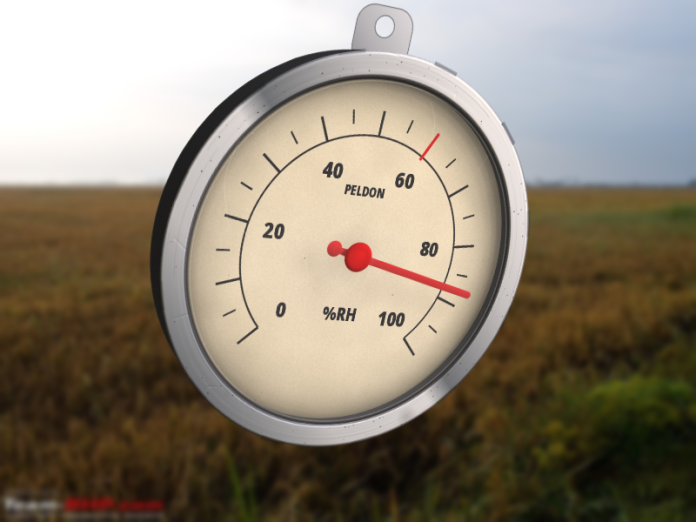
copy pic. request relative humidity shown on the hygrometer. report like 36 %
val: 87.5 %
